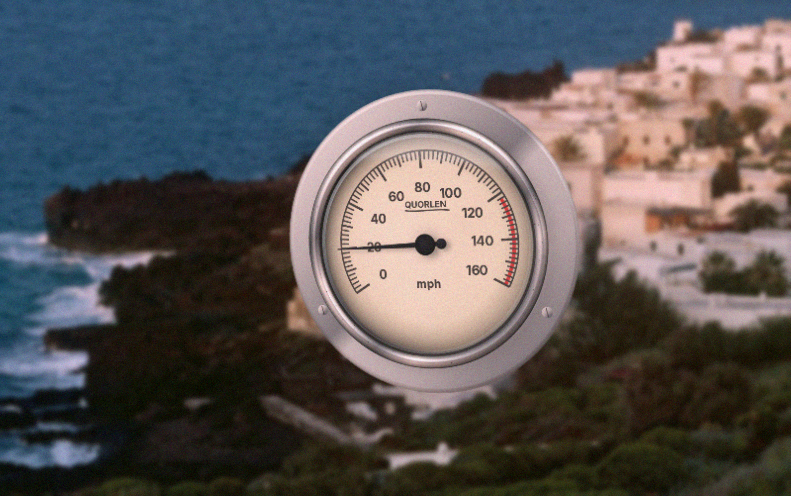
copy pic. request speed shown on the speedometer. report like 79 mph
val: 20 mph
